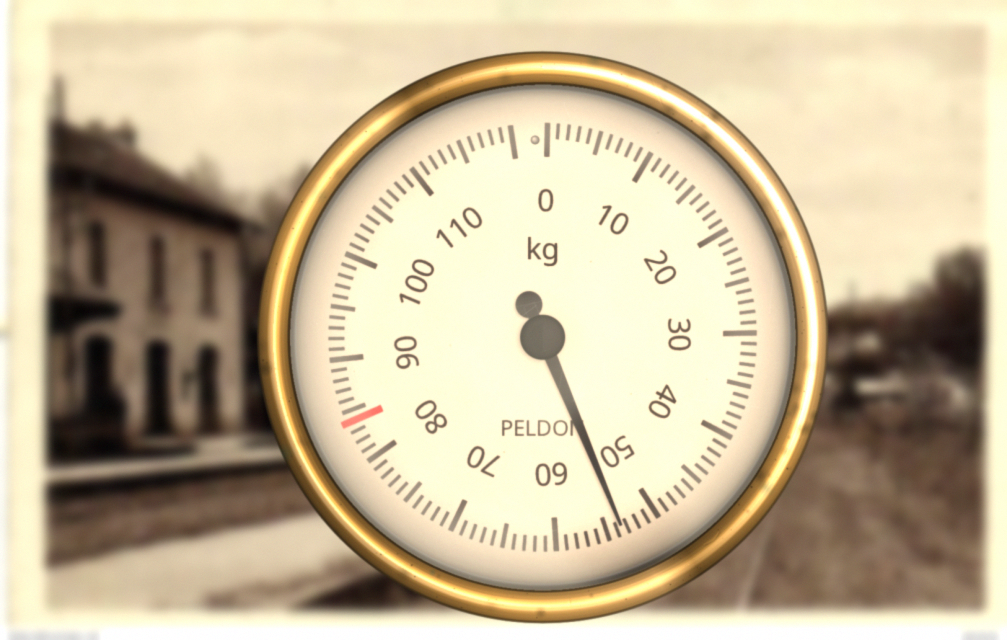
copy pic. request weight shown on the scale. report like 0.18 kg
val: 53.5 kg
